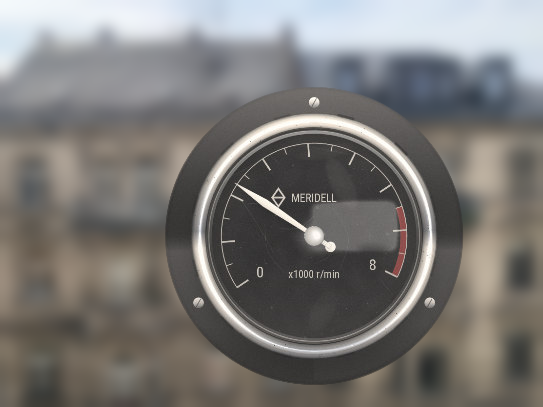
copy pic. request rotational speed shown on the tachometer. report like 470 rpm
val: 2250 rpm
